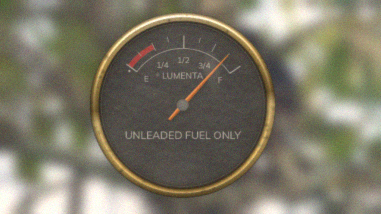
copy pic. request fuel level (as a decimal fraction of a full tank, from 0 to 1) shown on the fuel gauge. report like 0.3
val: 0.875
